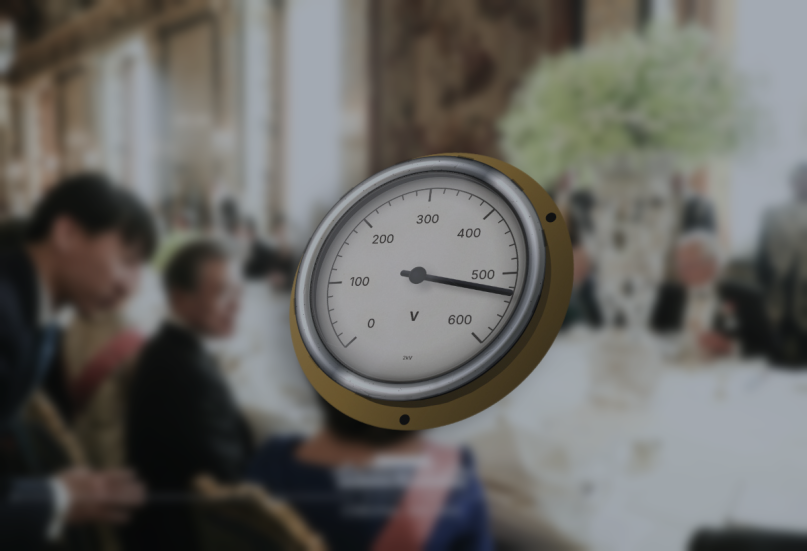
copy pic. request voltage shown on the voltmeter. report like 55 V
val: 530 V
